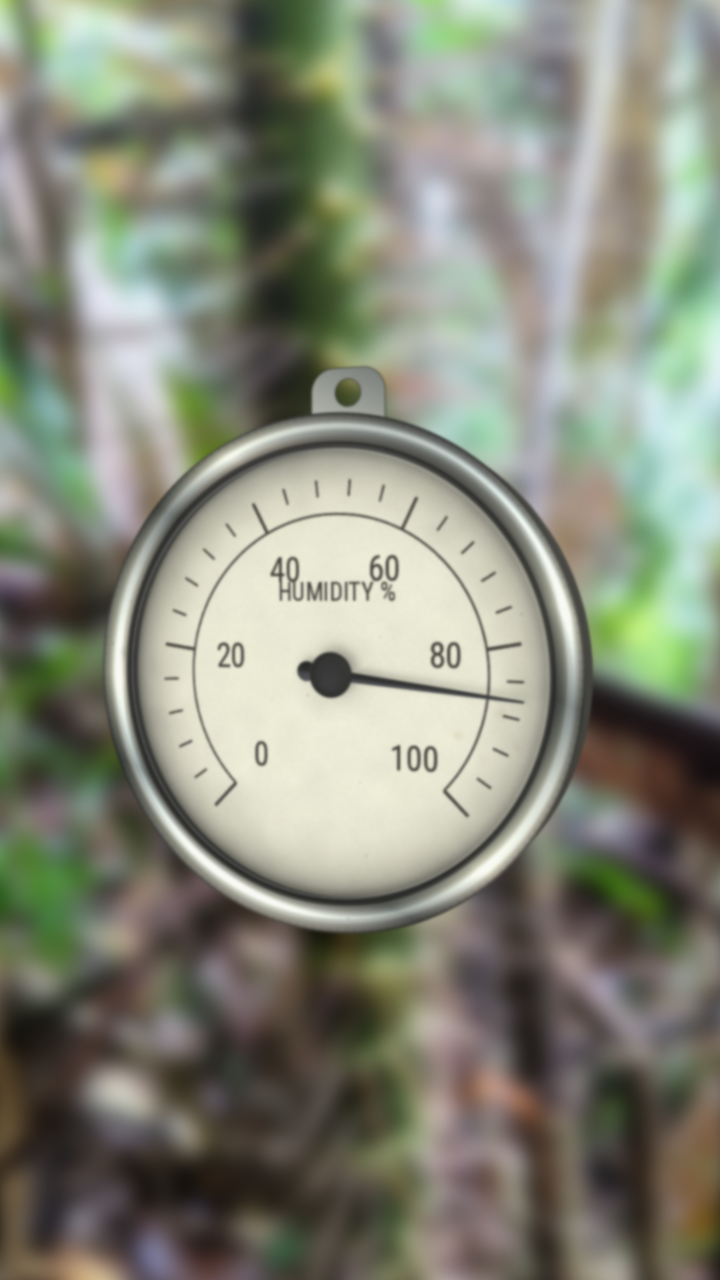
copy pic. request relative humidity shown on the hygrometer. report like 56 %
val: 86 %
